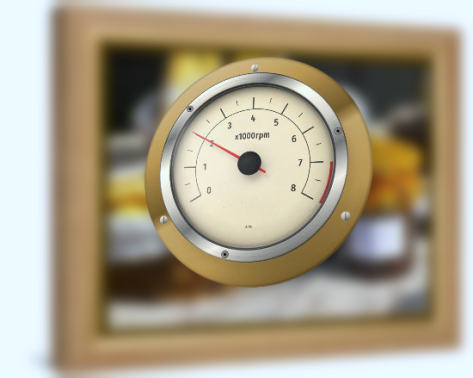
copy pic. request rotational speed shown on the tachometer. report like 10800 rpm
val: 2000 rpm
